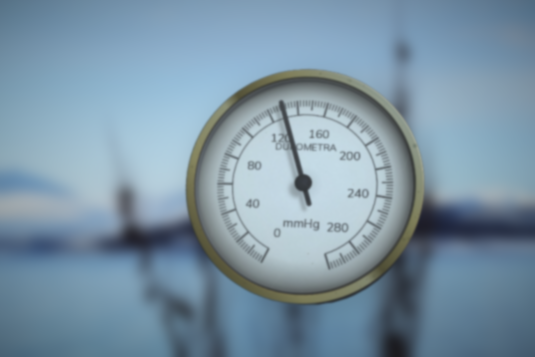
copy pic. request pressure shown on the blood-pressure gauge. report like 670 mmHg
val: 130 mmHg
